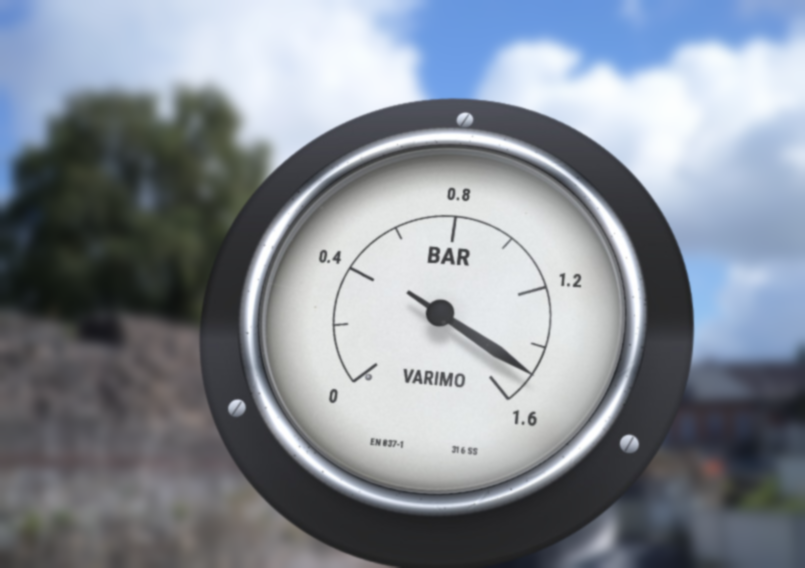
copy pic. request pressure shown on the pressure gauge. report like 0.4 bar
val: 1.5 bar
